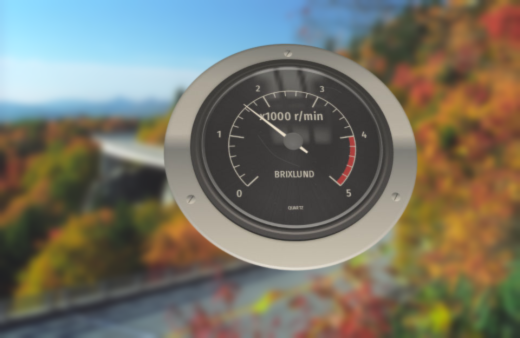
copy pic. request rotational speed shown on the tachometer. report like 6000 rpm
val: 1600 rpm
